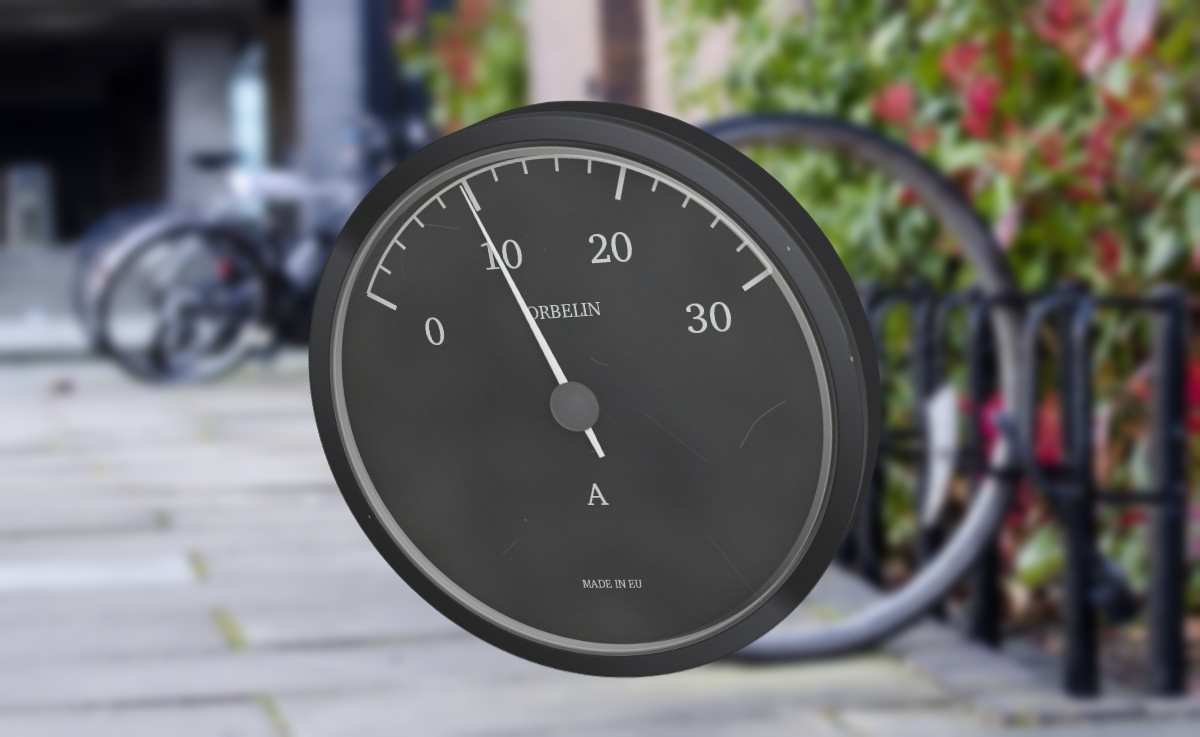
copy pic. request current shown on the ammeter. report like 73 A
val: 10 A
